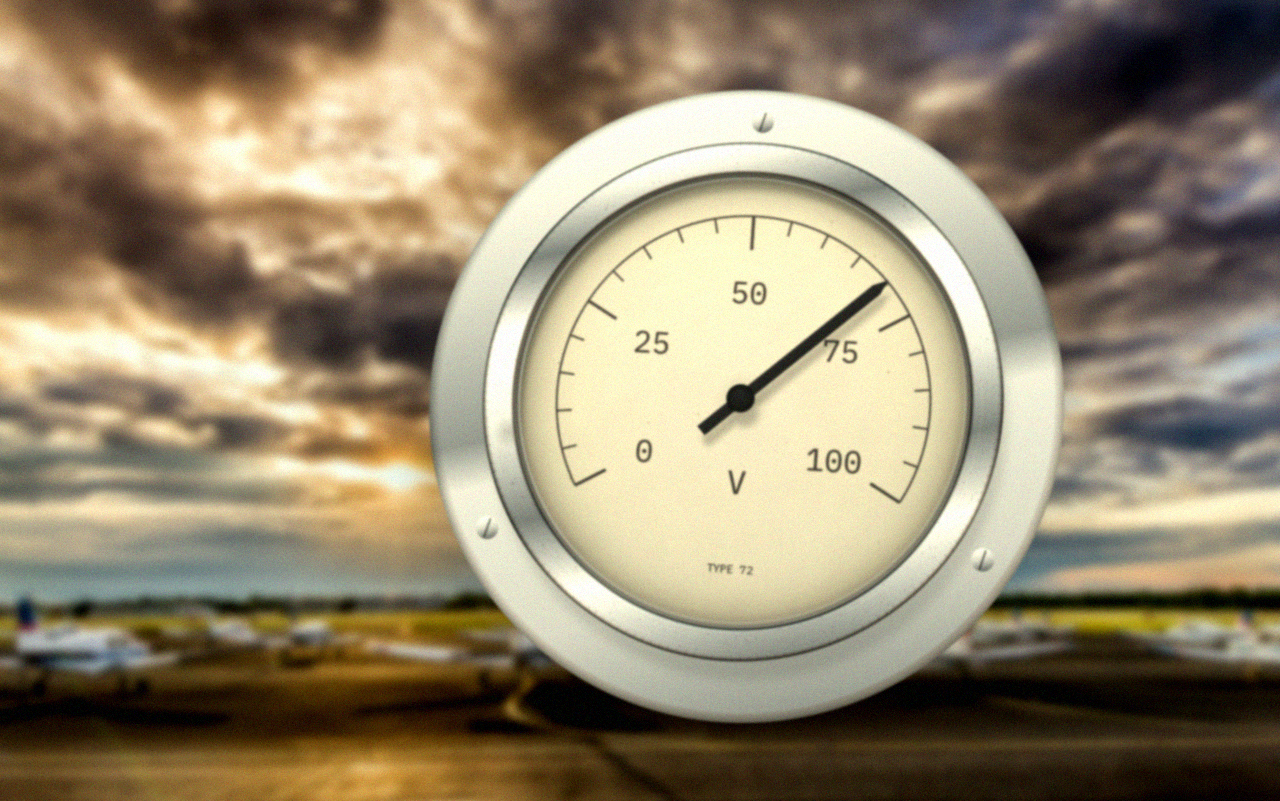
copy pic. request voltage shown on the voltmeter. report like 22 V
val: 70 V
